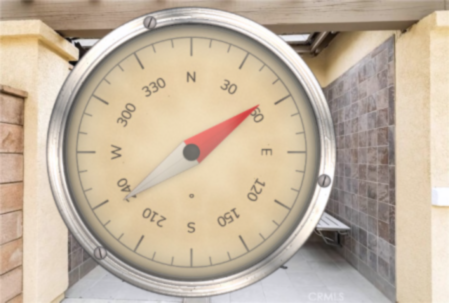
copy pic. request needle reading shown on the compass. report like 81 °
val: 55 °
